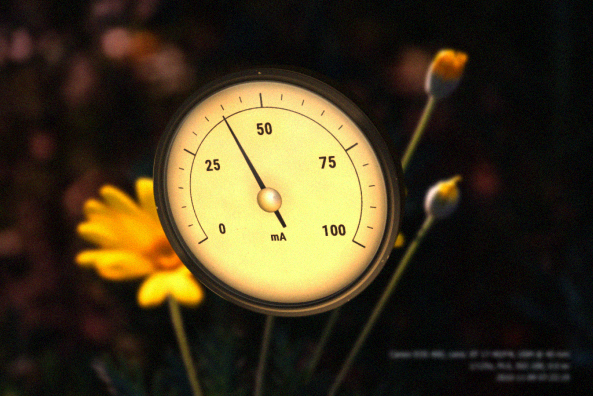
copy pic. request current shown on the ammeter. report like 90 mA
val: 40 mA
